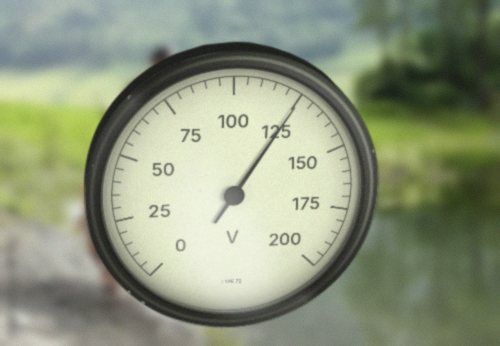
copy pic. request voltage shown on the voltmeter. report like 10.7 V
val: 125 V
